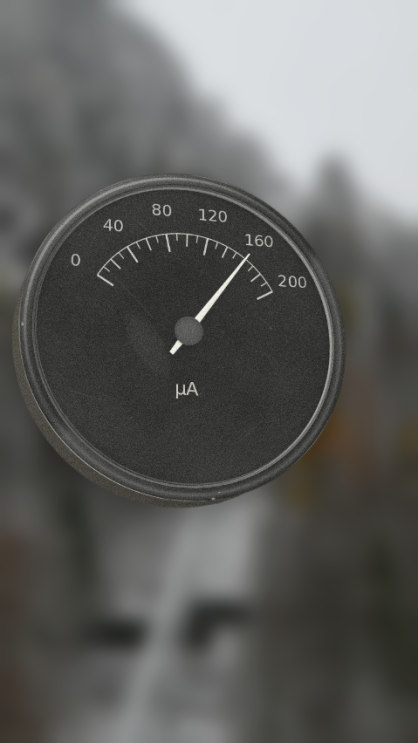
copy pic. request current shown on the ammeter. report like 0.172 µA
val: 160 µA
